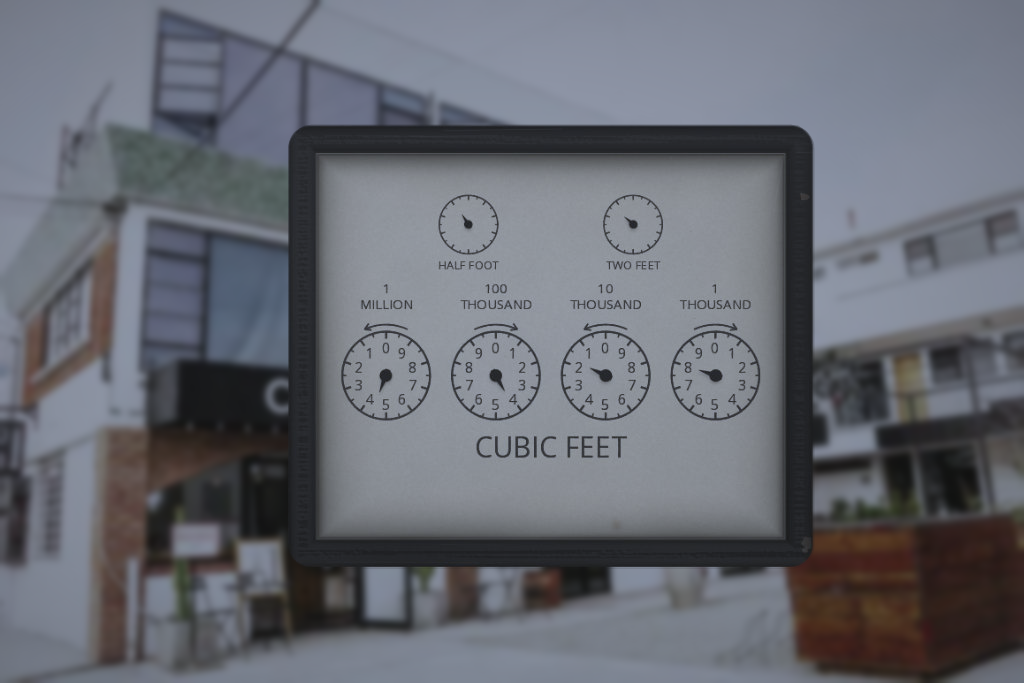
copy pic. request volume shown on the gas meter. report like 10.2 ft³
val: 441800 ft³
